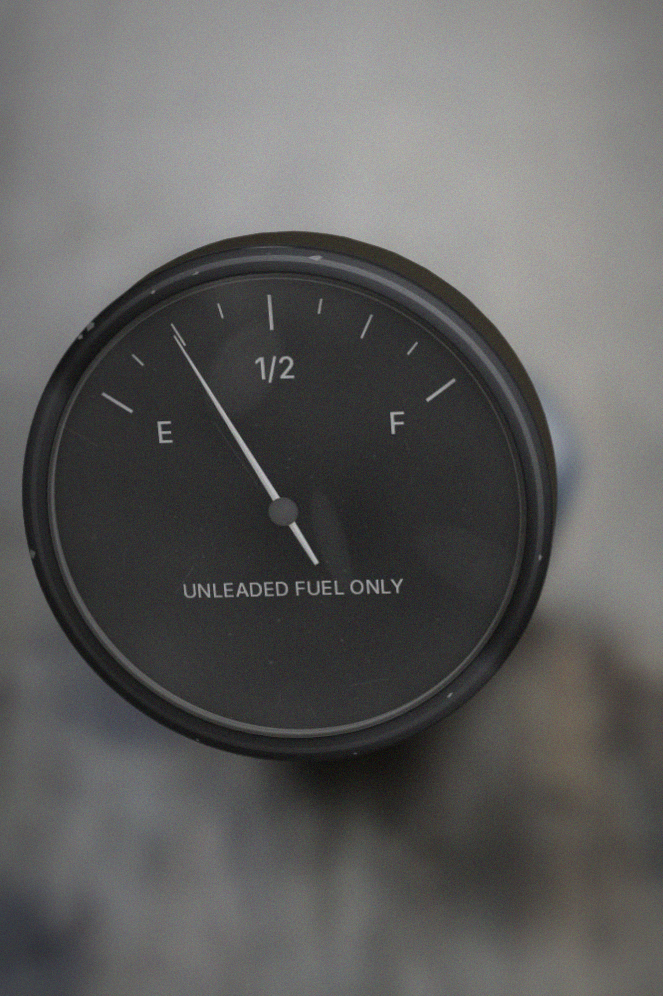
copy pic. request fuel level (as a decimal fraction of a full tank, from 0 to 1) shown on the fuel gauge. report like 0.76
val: 0.25
